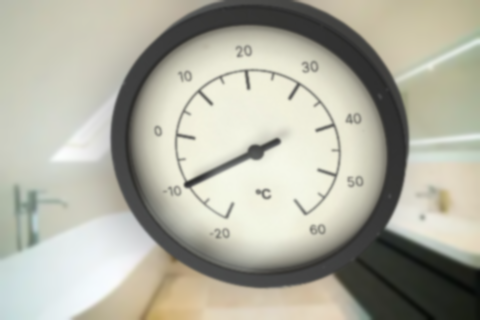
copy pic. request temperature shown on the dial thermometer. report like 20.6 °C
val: -10 °C
